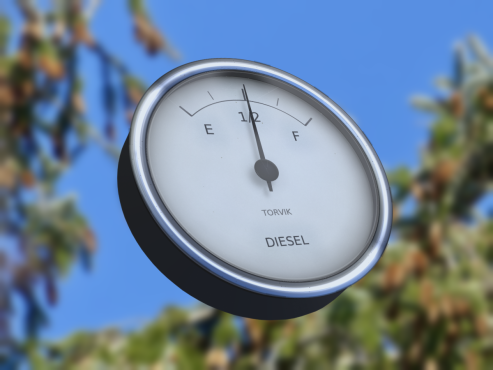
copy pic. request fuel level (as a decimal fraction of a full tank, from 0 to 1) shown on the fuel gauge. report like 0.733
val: 0.5
